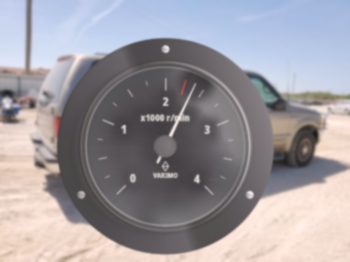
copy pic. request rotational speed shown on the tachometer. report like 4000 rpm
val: 2375 rpm
